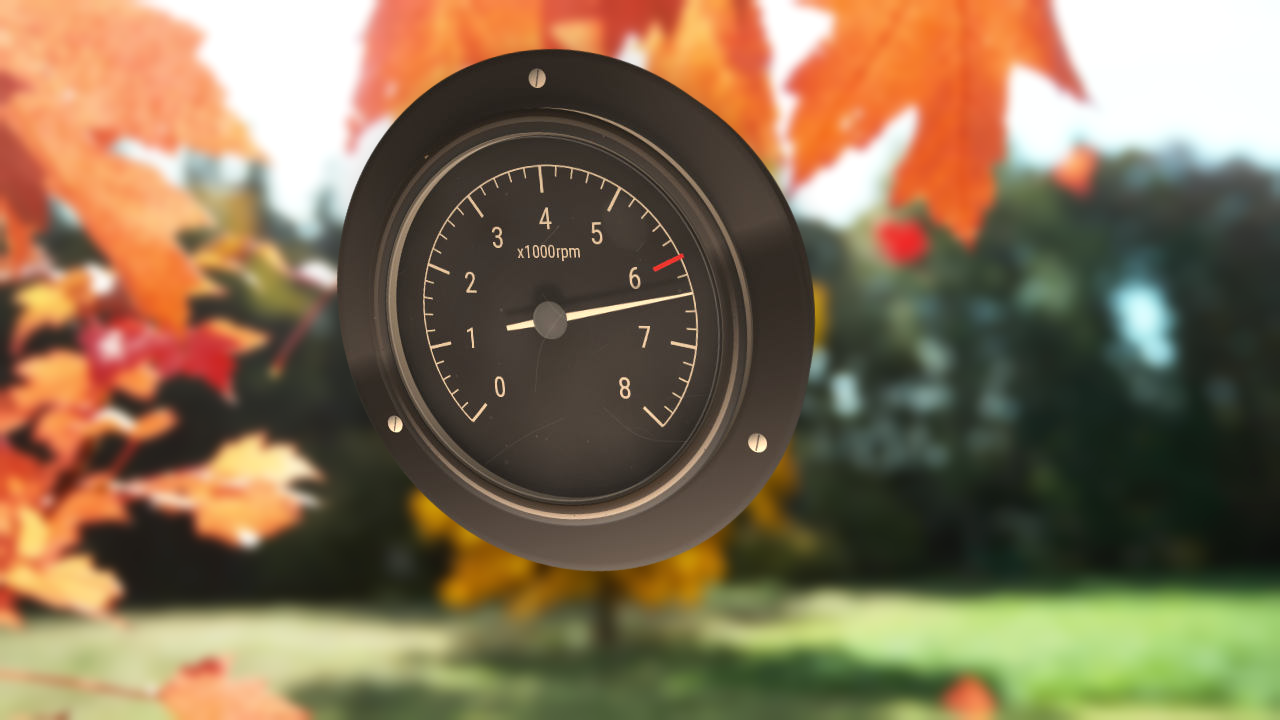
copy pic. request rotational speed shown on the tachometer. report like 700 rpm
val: 6400 rpm
